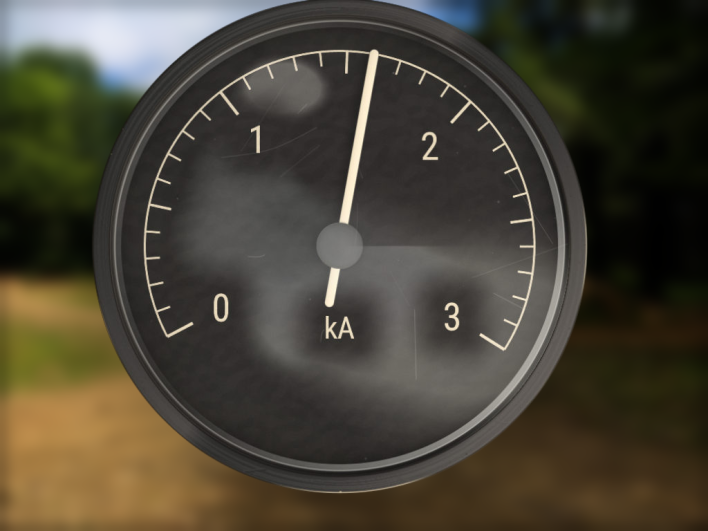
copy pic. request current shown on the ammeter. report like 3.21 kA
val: 1.6 kA
